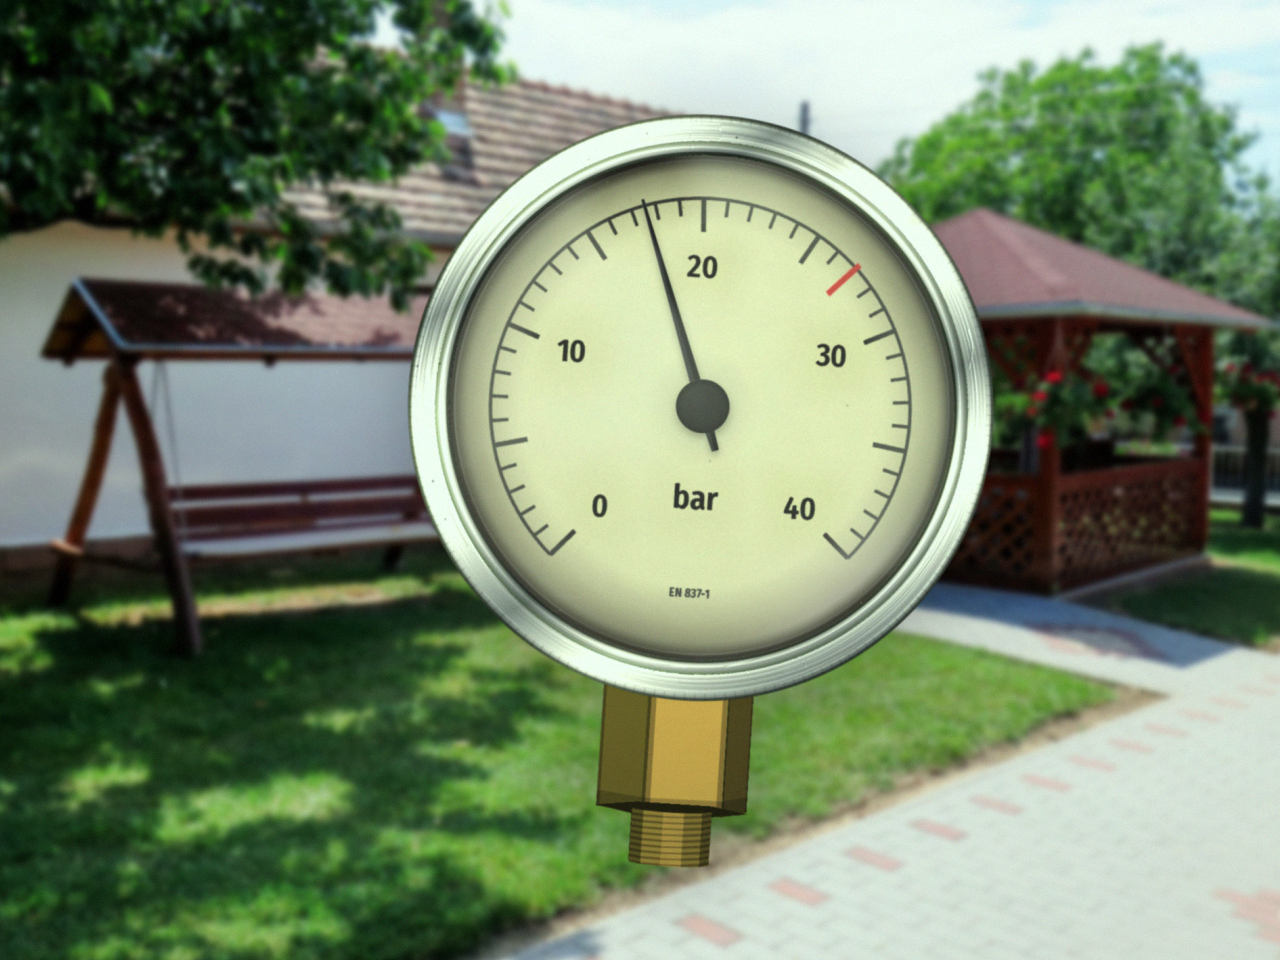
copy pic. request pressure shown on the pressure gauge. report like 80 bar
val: 17.5 bar
